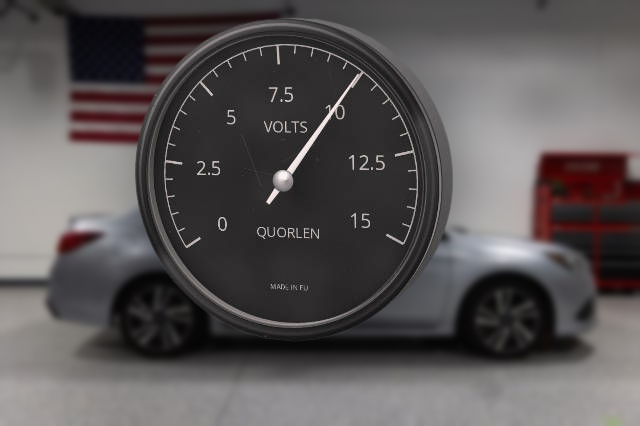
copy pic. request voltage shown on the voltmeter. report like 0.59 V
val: 10 V
